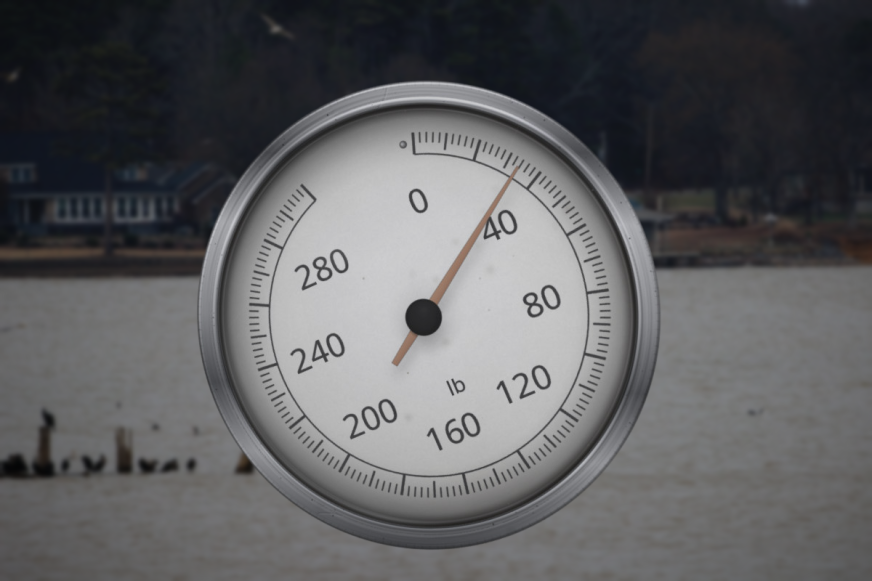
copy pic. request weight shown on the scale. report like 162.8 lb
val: 34 lb
